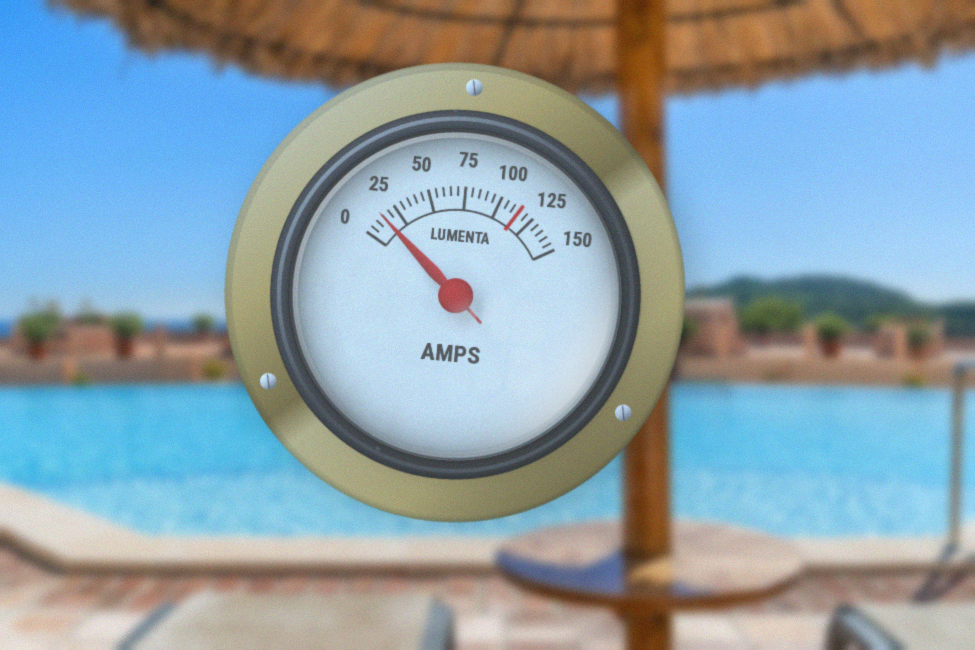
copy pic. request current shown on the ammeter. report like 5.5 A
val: 15 A
